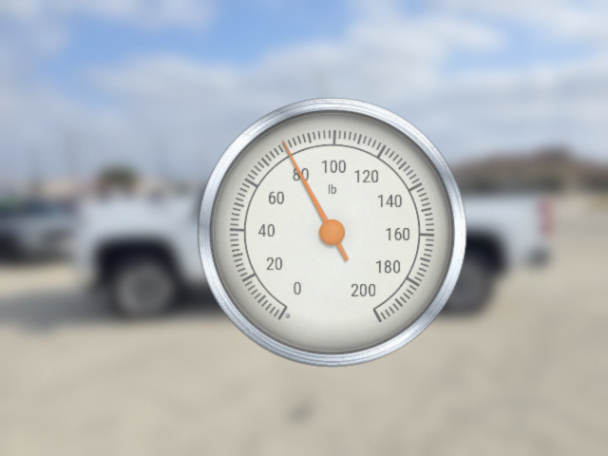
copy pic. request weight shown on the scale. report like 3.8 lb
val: 80 lb
